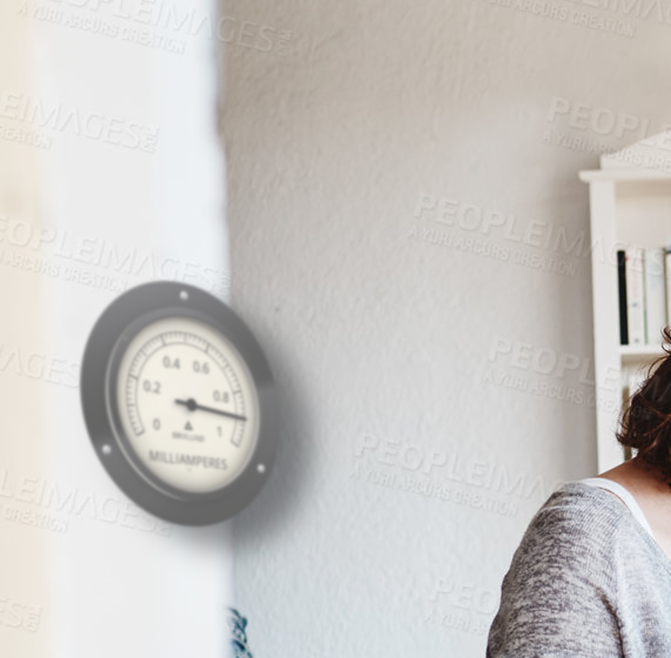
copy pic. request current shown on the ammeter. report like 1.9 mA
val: 0.9 mA
